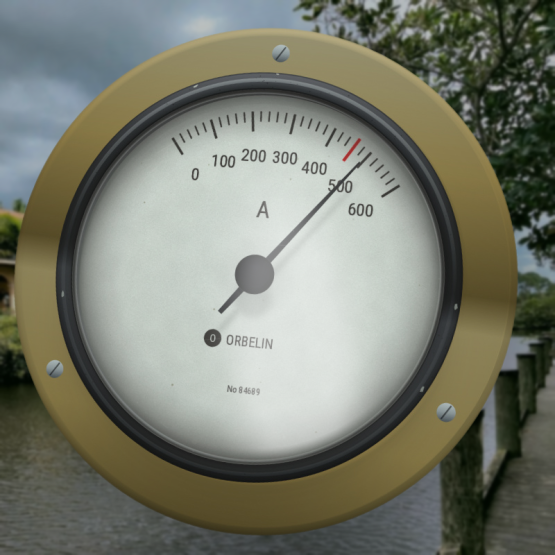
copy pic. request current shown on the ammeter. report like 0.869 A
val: 500 A
